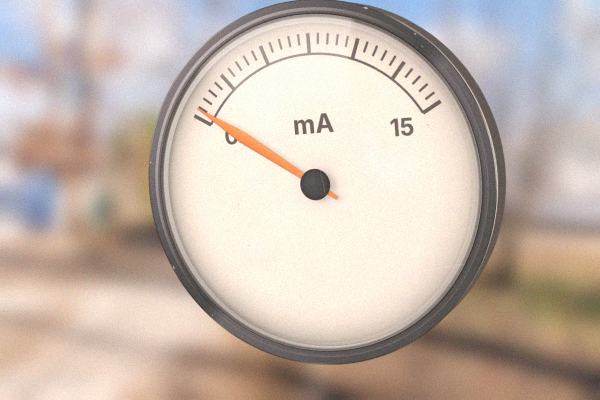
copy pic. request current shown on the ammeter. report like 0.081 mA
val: 0.5 mA
